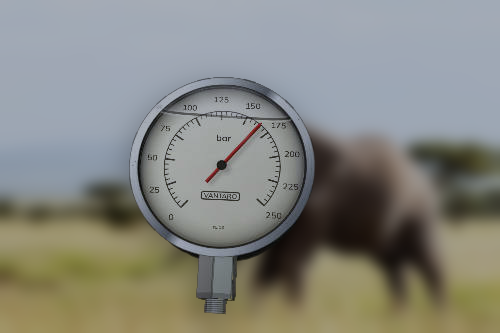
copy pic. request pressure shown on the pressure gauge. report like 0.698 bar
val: 165 bar
